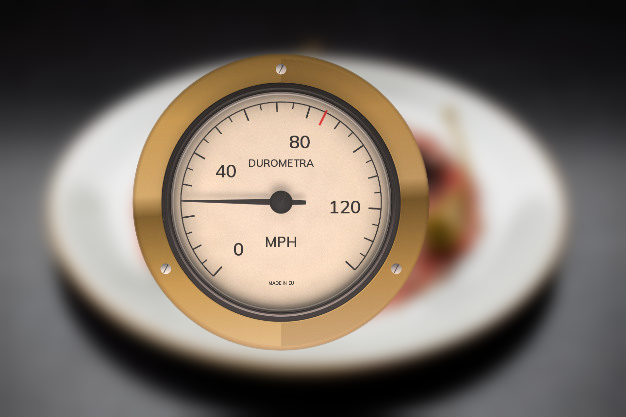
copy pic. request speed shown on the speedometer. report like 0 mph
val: 25 mph
